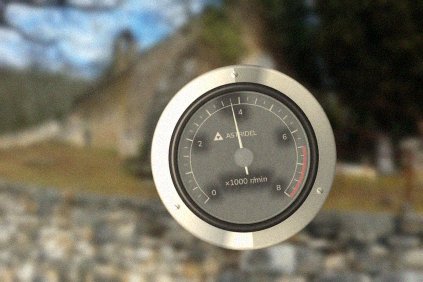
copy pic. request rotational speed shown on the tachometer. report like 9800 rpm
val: 3750 rpm
